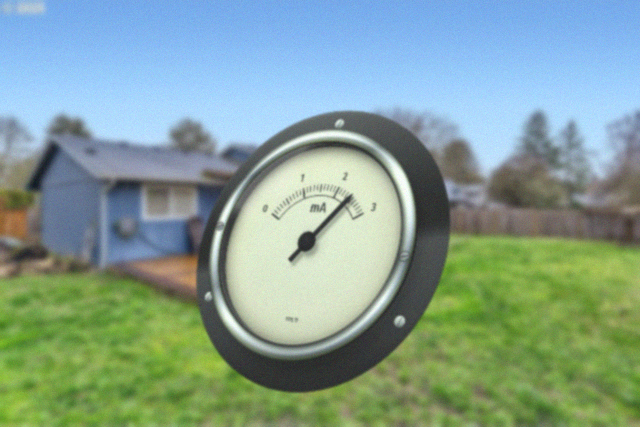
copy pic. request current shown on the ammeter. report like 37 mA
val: 2.5 mA
